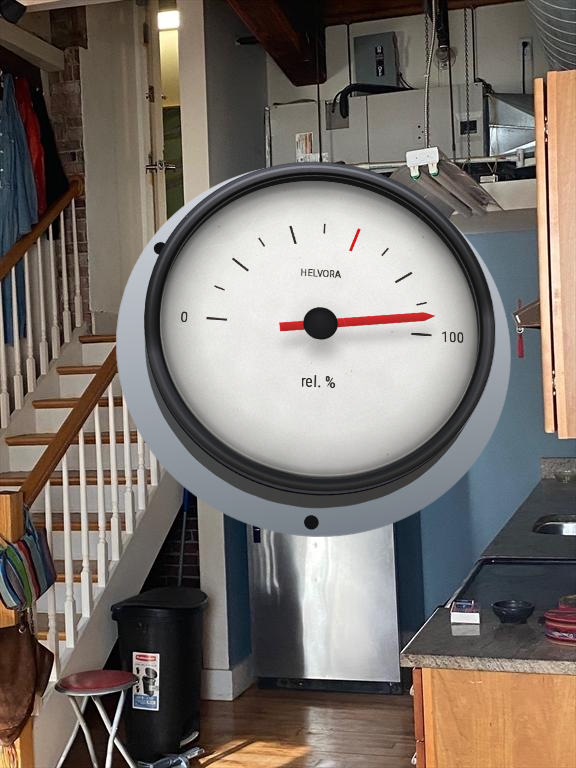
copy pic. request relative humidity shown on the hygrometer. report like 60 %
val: 95 %
